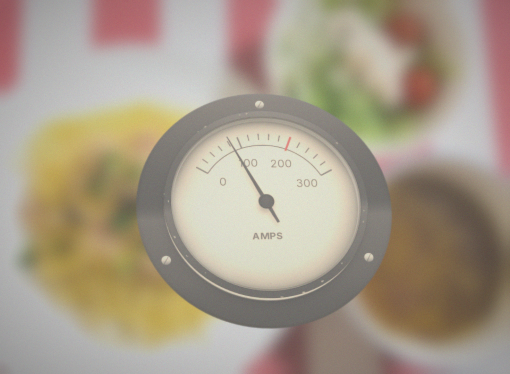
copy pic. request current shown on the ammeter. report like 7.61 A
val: 80 A
